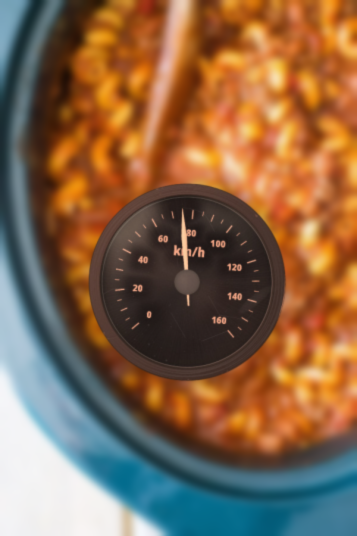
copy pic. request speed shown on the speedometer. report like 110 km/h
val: 75 km/h
